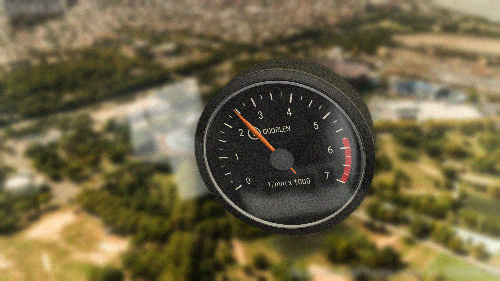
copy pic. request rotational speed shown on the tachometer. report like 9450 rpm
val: 2500 rpm
